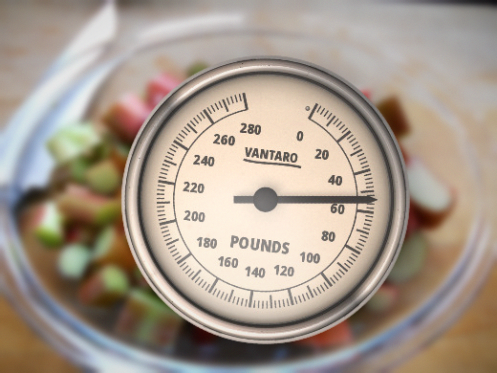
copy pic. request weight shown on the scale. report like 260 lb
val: 54 lb
